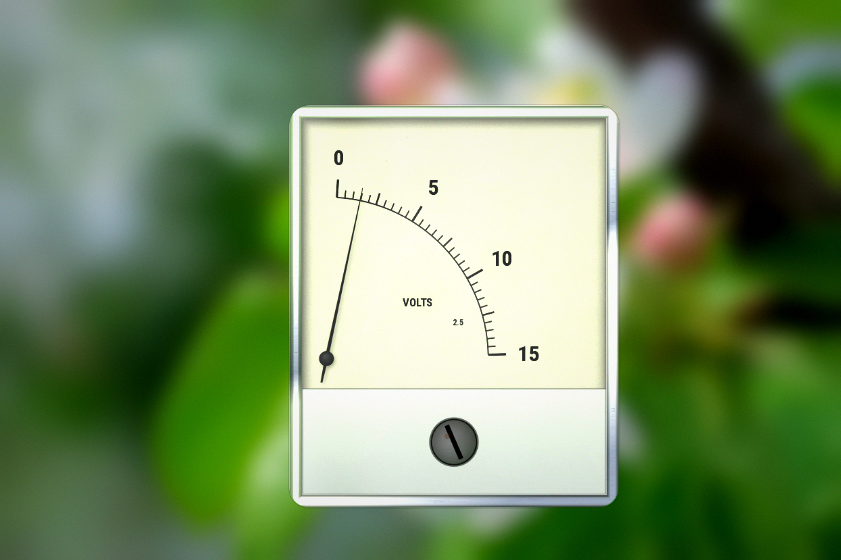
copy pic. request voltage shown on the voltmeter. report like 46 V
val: 1.5 V
